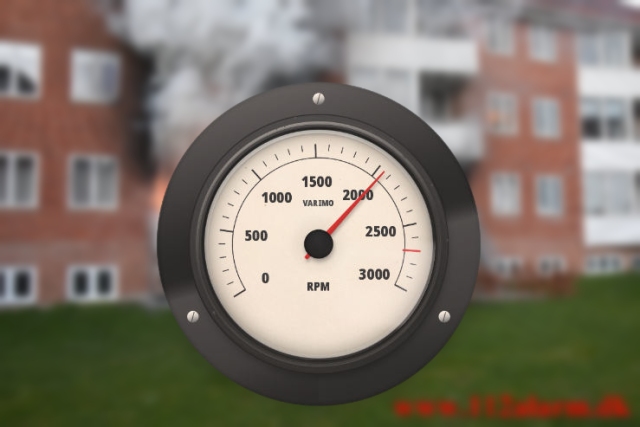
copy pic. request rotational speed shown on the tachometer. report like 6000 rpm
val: 2050 rpm
